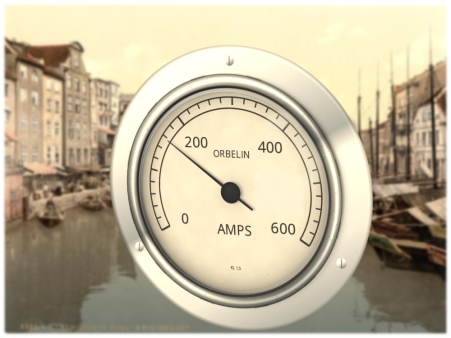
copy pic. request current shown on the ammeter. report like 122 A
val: 160 A
